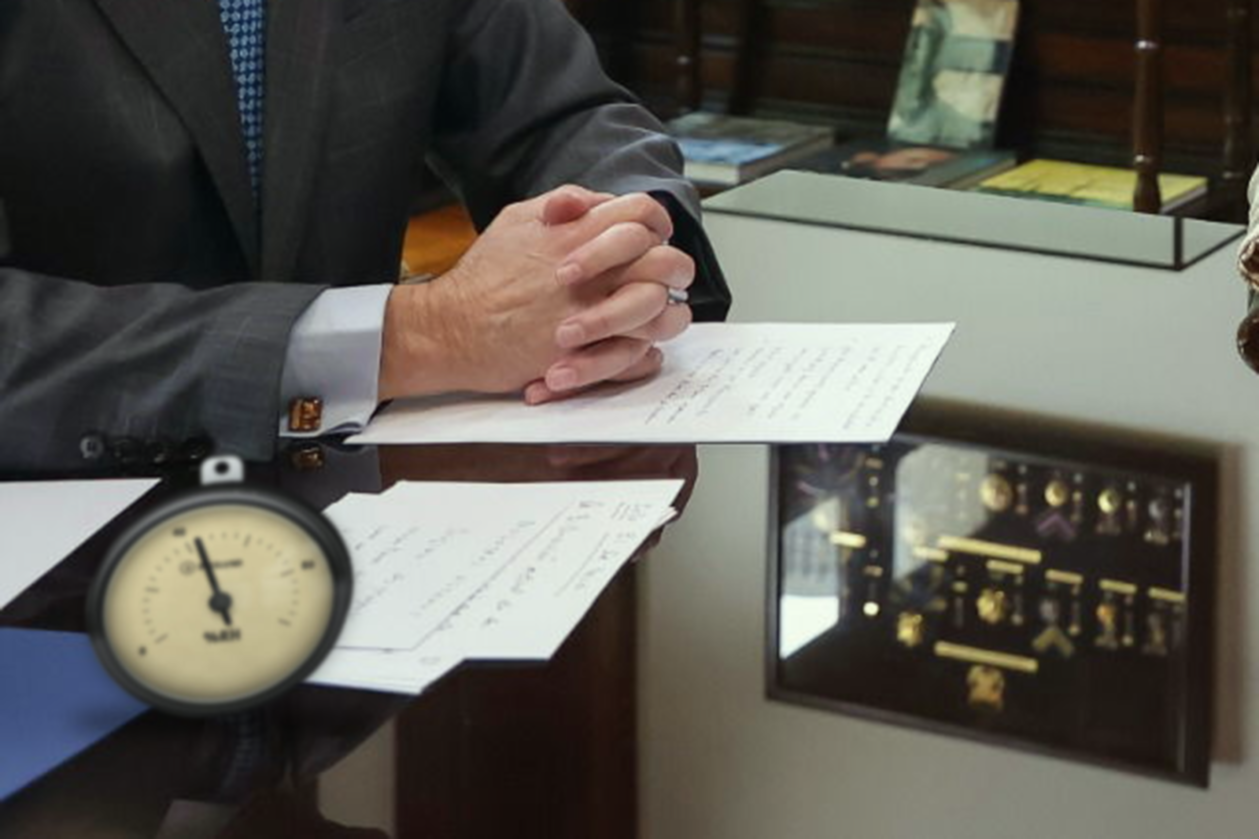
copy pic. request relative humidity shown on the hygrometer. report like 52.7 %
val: 44 %
